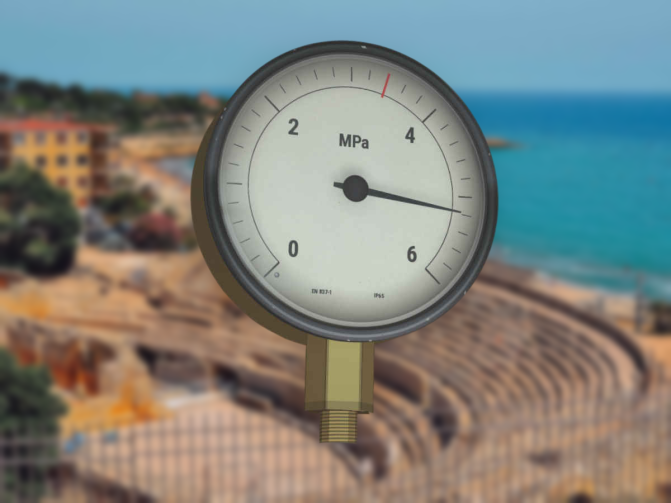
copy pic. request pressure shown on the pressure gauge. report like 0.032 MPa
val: 5.2 MPa
